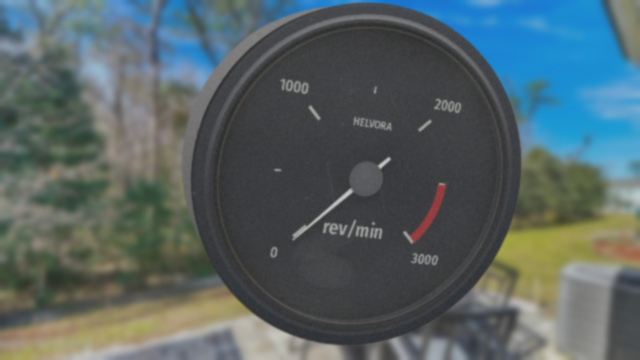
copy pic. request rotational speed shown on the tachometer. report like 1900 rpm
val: 0 rpm
